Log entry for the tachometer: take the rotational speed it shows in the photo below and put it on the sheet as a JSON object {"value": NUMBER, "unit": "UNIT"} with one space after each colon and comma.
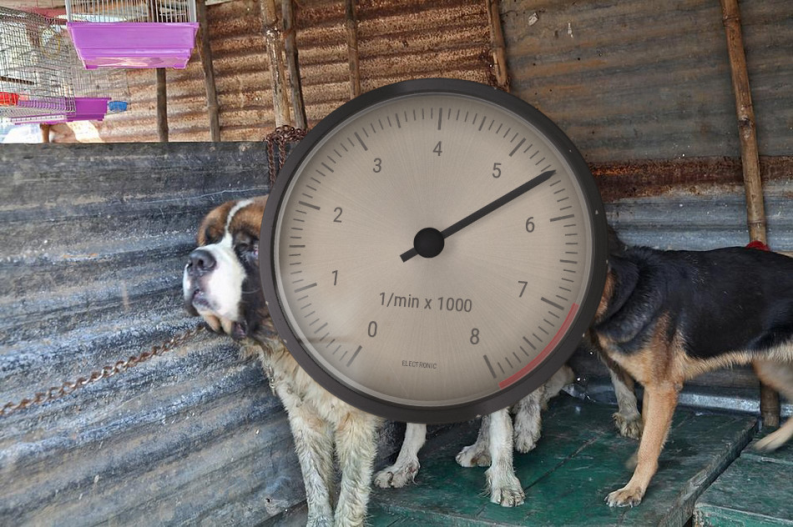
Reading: {"value": 5500, "unit": "rpm"}
